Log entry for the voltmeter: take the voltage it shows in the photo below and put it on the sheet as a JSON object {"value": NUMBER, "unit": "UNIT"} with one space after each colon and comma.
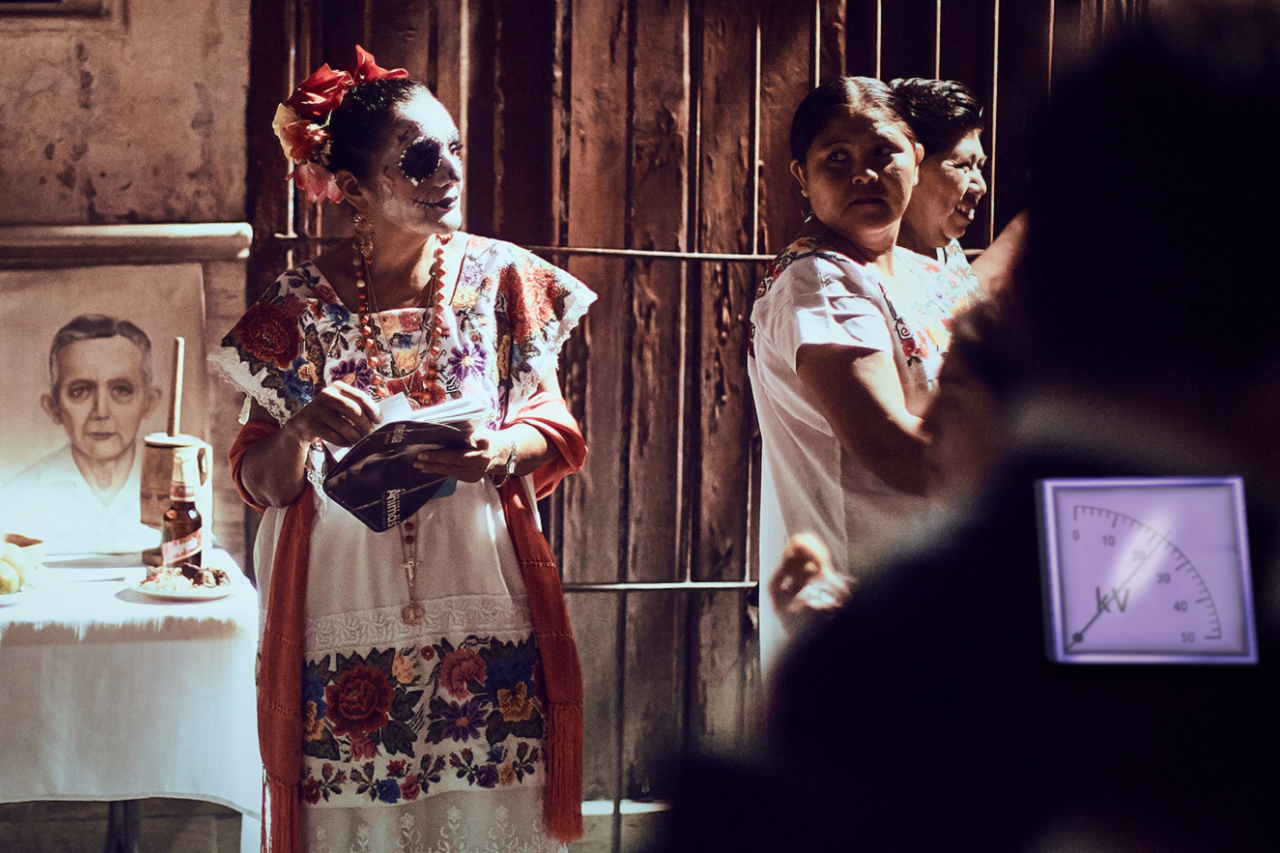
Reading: {"value": 22, "unit": "kV"}
